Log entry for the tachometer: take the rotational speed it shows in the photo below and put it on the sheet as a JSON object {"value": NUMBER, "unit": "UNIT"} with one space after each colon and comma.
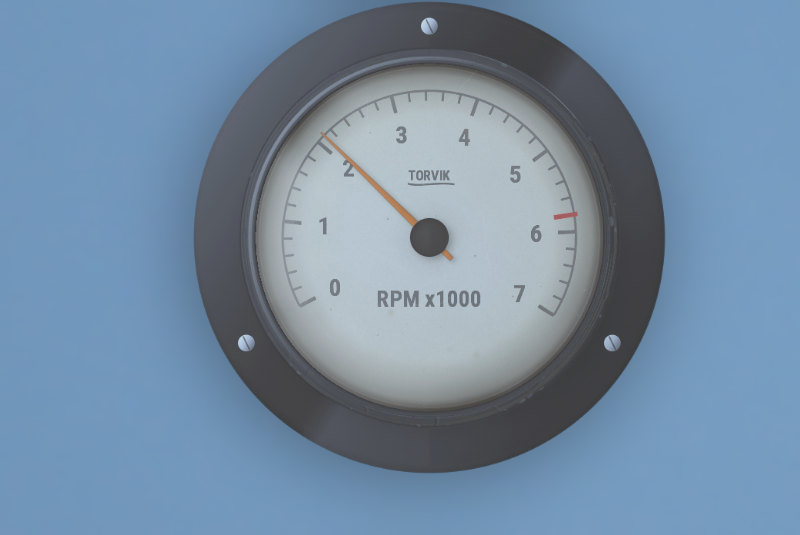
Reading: {"value": 2100, "unit": "rpm"}
